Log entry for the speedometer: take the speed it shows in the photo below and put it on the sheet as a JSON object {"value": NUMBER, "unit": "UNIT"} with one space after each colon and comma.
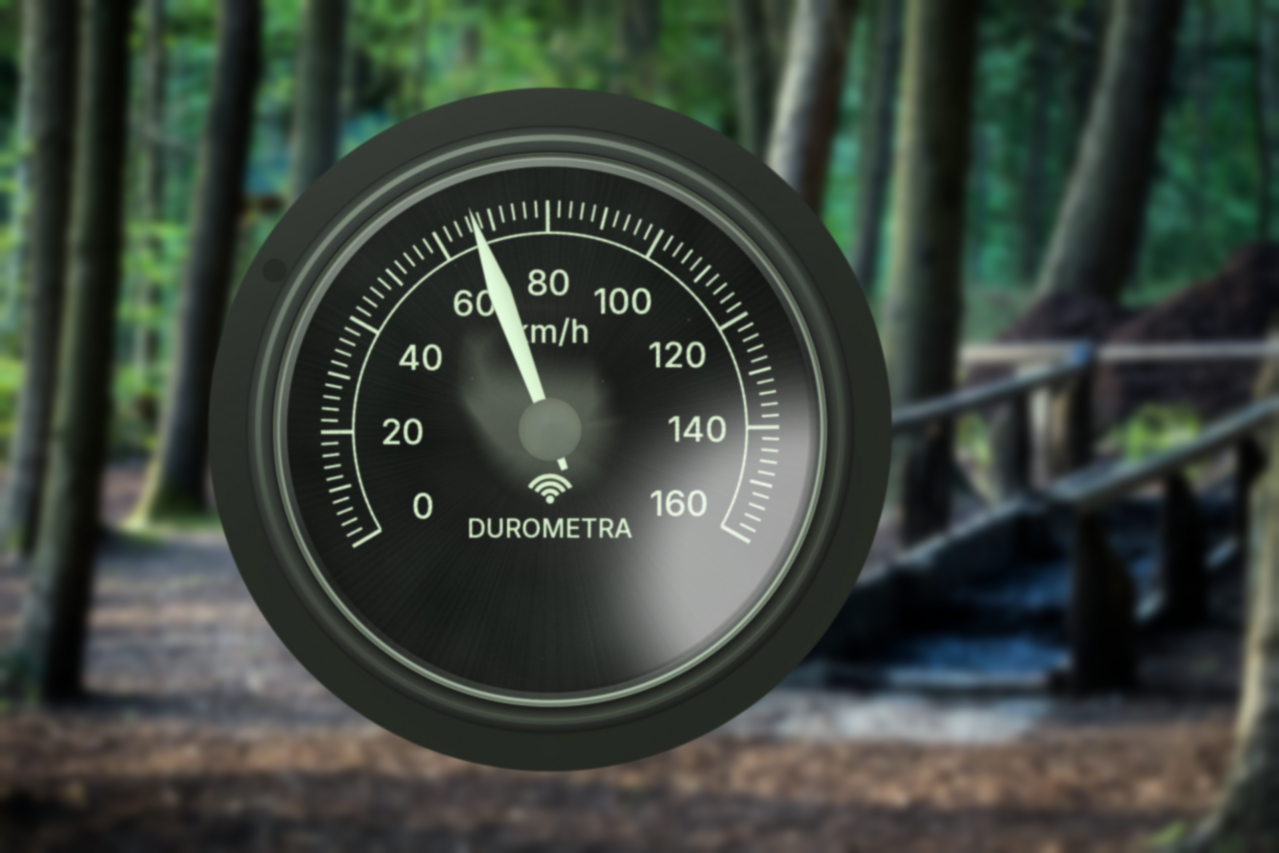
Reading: {"value": 67, "unit": "km/h"}
